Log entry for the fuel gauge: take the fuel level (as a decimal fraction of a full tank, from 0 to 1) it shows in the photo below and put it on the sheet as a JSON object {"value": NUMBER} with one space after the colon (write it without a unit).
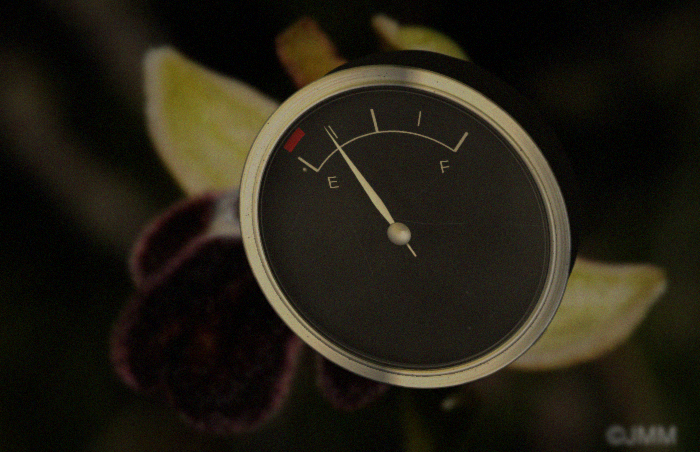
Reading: {"value": 0.25}
